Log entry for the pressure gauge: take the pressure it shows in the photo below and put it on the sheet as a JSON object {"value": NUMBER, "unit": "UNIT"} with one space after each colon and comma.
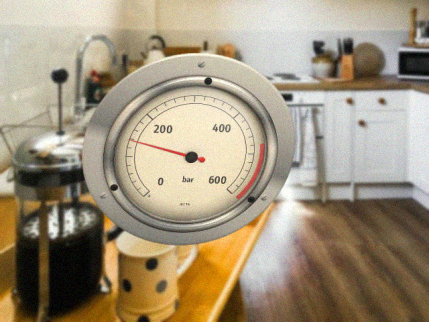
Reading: {"value": 140, "unit": "bar"}
